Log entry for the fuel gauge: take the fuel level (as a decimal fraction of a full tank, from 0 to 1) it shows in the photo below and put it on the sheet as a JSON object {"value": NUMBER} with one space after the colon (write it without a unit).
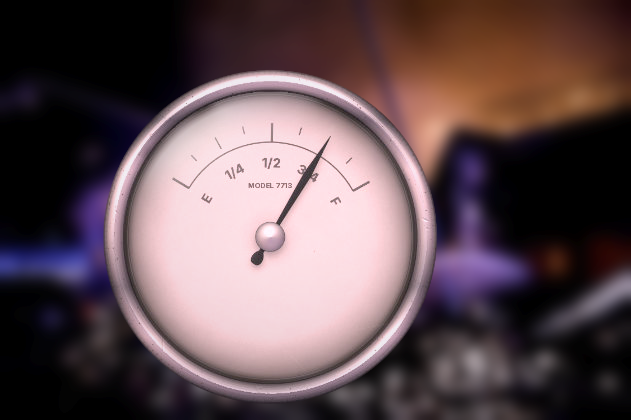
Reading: {"value": 0.75}
